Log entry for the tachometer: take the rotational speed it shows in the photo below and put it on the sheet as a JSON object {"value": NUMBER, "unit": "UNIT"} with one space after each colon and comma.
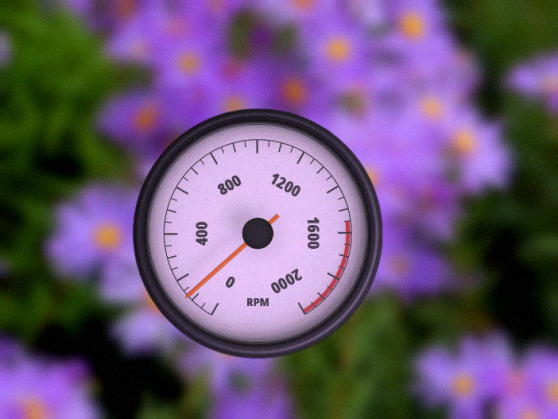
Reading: {"value": 125, "unit": "rpm"}
